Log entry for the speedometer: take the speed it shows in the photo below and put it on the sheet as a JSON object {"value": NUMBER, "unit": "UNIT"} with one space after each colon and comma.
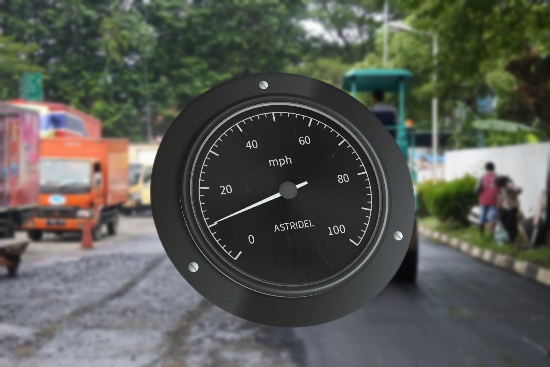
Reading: {"value": 10, "unit": "mph"}
